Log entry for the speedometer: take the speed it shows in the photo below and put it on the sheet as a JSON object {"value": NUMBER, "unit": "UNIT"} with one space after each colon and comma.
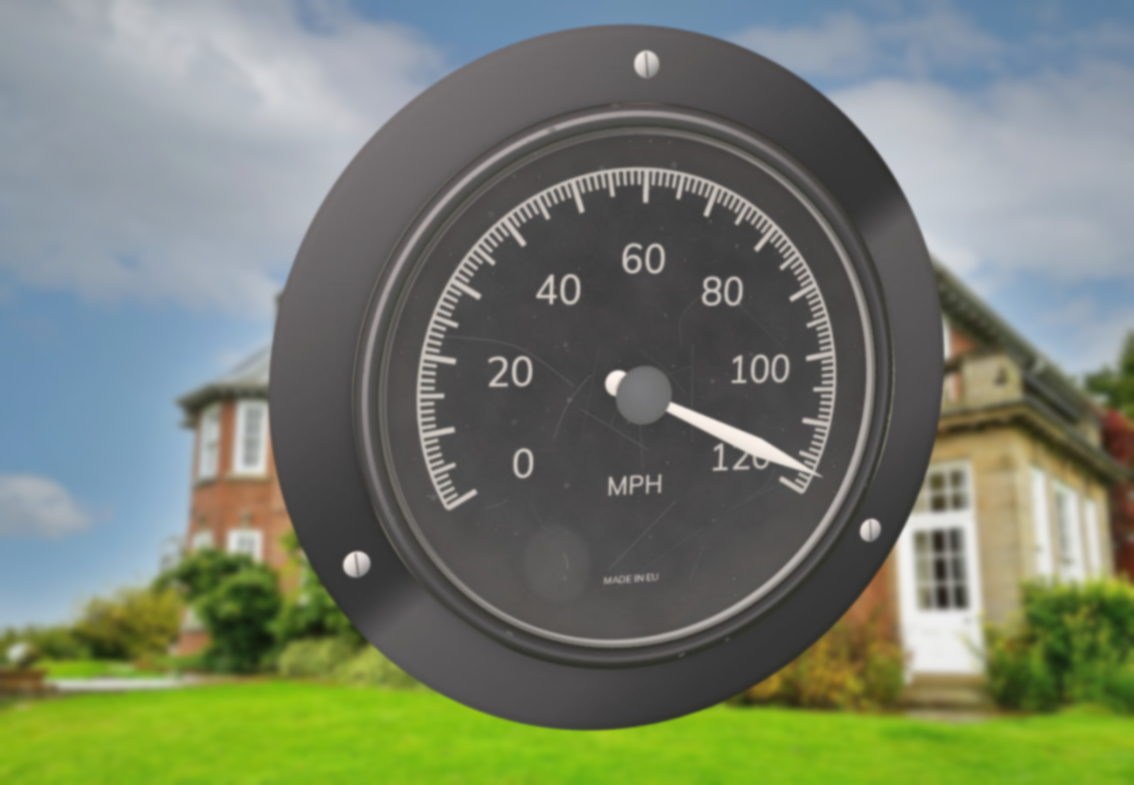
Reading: {"value": 117, "unit": "mph"}
